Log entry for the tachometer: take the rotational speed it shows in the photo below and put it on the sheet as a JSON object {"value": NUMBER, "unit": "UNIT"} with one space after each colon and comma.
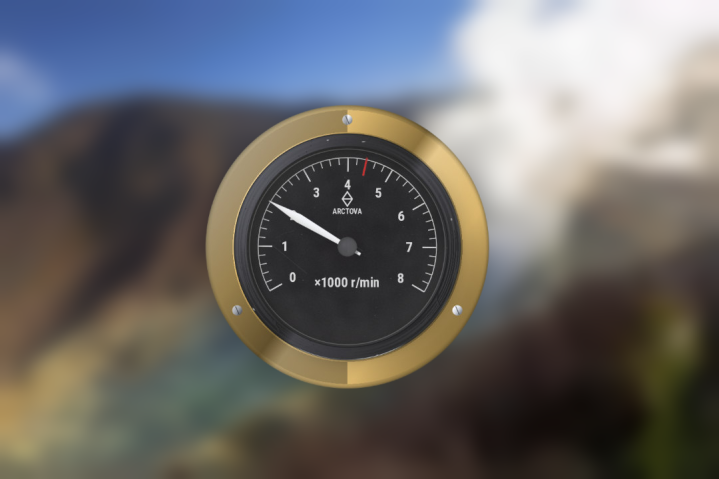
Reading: {"value": 2000, "unit": "rpm"}
